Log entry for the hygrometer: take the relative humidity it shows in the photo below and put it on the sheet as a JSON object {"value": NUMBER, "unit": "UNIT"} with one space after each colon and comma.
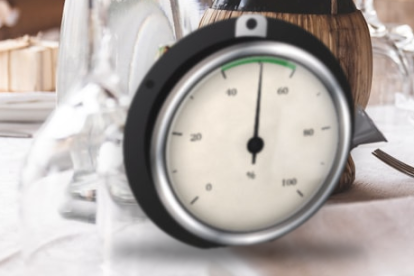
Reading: {"value": 50, "unit": "%"}
